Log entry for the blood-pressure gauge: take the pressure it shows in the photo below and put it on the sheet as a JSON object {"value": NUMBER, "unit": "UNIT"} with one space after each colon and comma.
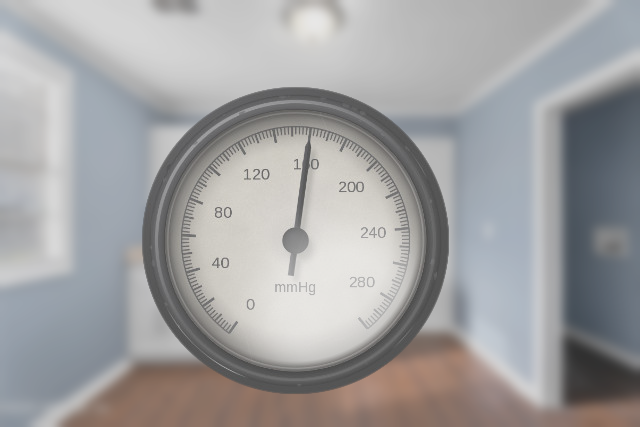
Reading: {"value": 160, "unit": "mmHg"}
